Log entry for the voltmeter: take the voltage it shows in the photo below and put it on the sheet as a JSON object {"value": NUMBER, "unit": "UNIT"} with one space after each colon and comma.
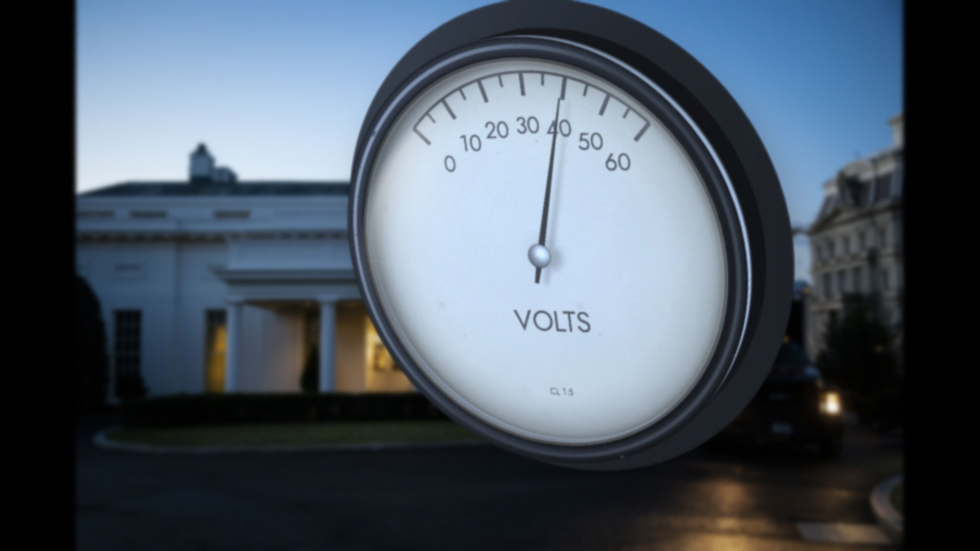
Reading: {"value": 40, "unit": "V"}
